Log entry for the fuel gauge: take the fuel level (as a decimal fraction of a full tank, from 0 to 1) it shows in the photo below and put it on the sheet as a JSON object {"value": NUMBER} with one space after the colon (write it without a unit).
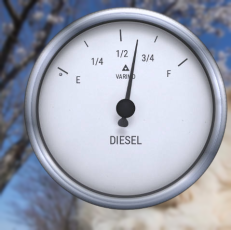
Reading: {"value": 0.625}
